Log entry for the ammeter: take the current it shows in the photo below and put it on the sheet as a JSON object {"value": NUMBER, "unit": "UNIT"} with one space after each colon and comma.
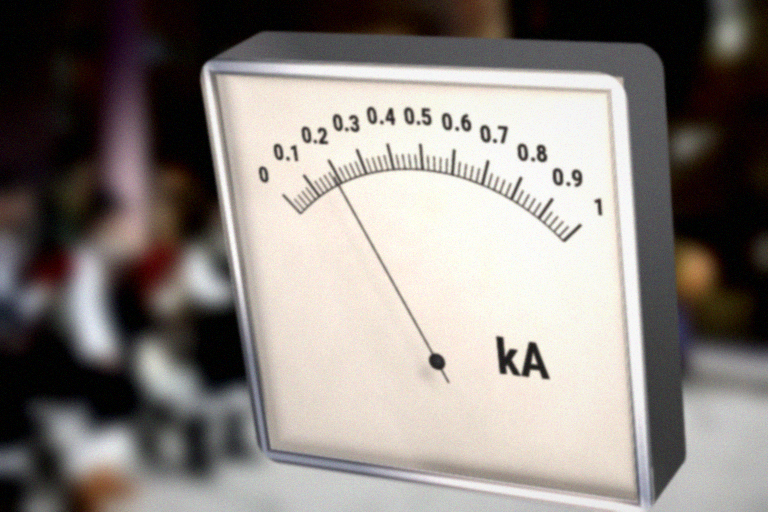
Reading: {"value": 0.2, "unit": "kA"}
